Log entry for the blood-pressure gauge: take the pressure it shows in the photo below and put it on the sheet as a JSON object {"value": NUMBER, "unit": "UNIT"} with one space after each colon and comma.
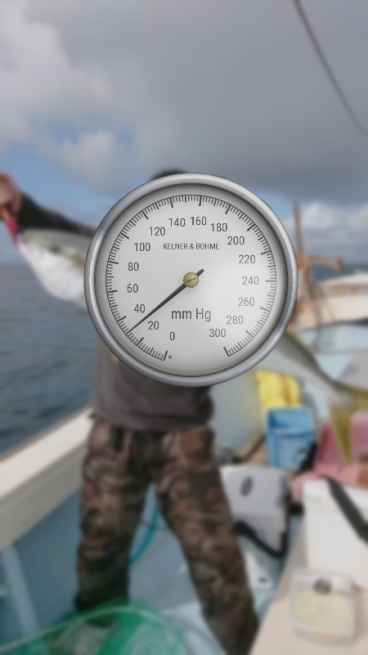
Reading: {"value": 30, "unit": "mmHg"}
